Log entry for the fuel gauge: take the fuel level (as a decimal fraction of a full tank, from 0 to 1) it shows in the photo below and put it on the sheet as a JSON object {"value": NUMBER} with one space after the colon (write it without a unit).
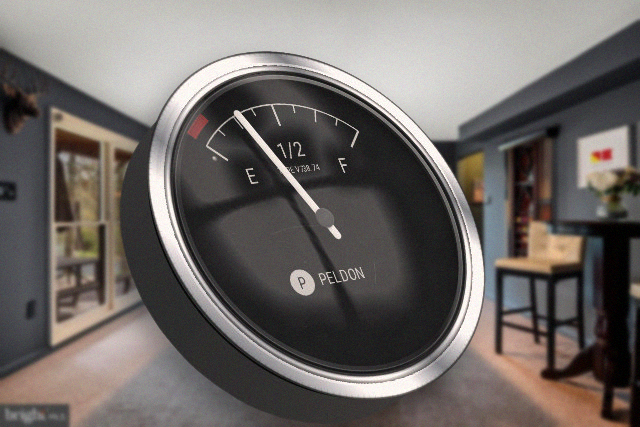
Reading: {"value": 0.25}
